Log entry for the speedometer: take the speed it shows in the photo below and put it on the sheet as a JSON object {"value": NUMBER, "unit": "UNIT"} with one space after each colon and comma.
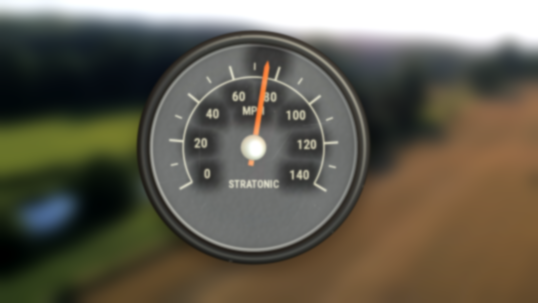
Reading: {"value": 75, "unit": "mph"}
